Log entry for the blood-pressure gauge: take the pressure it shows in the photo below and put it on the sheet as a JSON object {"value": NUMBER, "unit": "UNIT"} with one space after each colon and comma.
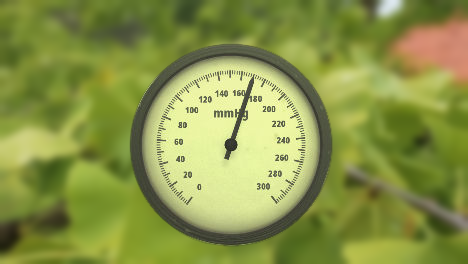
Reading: {"value": 170, "unit": "mmHg"}
